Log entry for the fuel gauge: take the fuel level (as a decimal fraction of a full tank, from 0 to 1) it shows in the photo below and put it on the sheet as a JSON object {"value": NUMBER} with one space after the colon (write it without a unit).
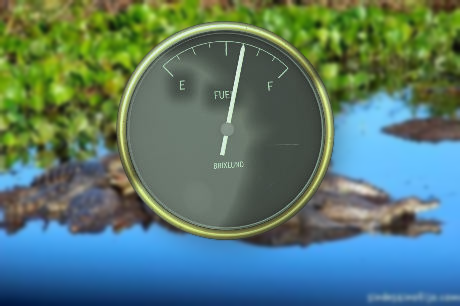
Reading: {"value": 0.625}
